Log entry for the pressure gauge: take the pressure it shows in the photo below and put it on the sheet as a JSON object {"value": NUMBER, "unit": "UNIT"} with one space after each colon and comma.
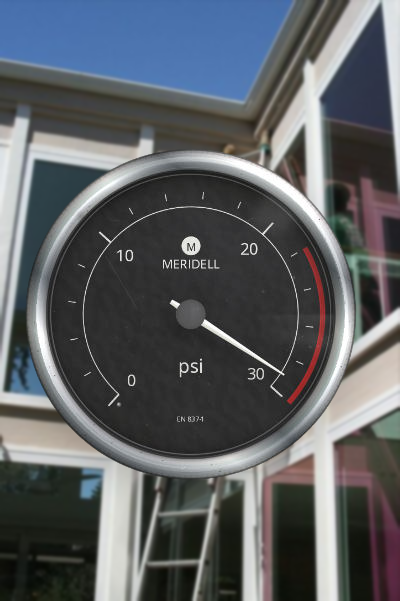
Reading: {"value": 29, "unit": "psi"}
